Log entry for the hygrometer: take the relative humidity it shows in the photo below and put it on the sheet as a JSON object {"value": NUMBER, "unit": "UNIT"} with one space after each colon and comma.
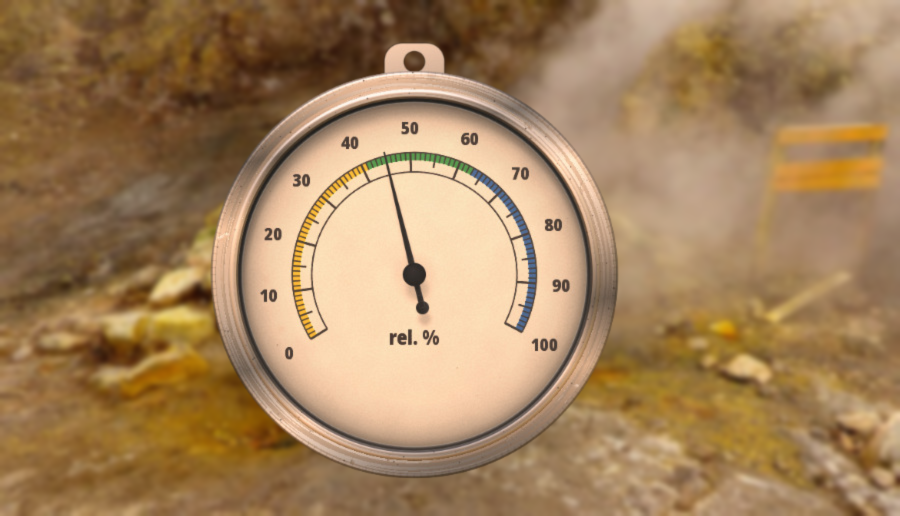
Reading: {"value": 45, "unit": "%"}
